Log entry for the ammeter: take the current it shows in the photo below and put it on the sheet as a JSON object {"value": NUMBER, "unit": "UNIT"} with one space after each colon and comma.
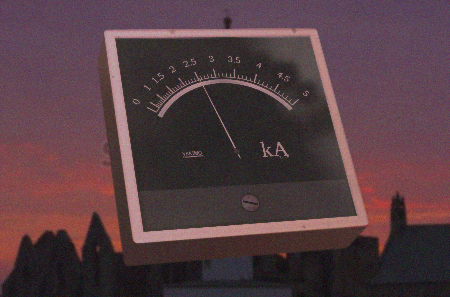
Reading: {"value": 2.5, "unit": "kA"}
